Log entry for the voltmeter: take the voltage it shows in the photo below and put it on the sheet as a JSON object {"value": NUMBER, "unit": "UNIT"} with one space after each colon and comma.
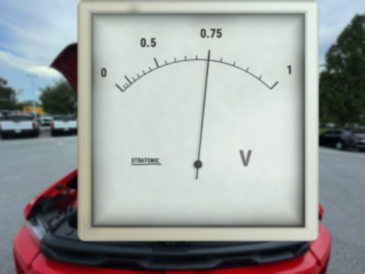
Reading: {"value": 0.75, "unit": "V"}
